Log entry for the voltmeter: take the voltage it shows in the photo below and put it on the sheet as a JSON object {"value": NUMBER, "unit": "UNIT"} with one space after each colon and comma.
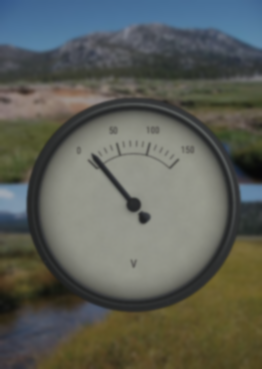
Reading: {"value": 10, "unit": "V"}
